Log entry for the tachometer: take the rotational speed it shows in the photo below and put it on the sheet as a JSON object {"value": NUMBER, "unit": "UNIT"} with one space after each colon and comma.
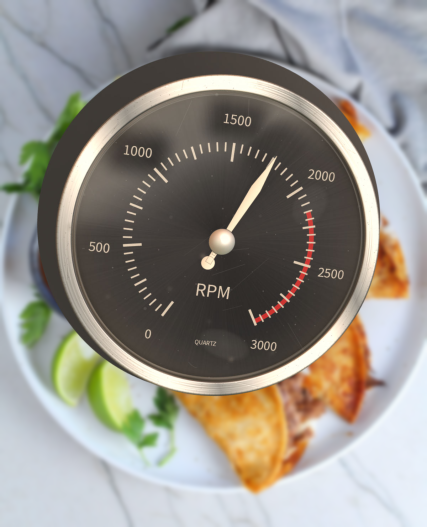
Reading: {"value": 1750, "unit": "rpm"}
